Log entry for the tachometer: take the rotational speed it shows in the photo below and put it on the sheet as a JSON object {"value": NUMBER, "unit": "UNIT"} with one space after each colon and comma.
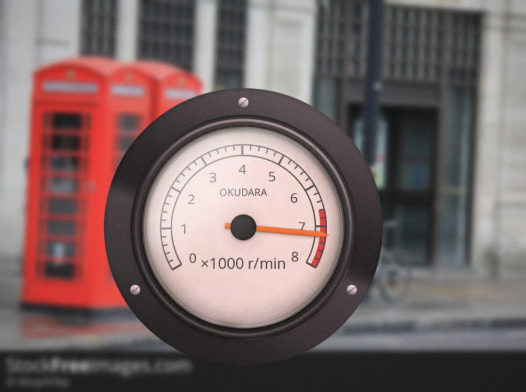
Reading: {"value": 7200, "unit": "rpm"}
